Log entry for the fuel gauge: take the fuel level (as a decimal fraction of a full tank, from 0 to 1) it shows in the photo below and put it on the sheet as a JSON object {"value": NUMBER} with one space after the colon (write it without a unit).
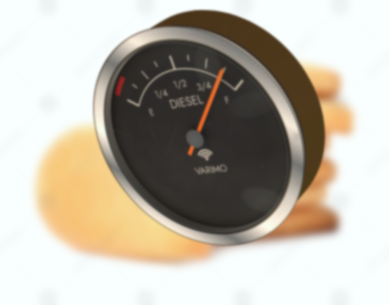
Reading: {"value": 0.875}
